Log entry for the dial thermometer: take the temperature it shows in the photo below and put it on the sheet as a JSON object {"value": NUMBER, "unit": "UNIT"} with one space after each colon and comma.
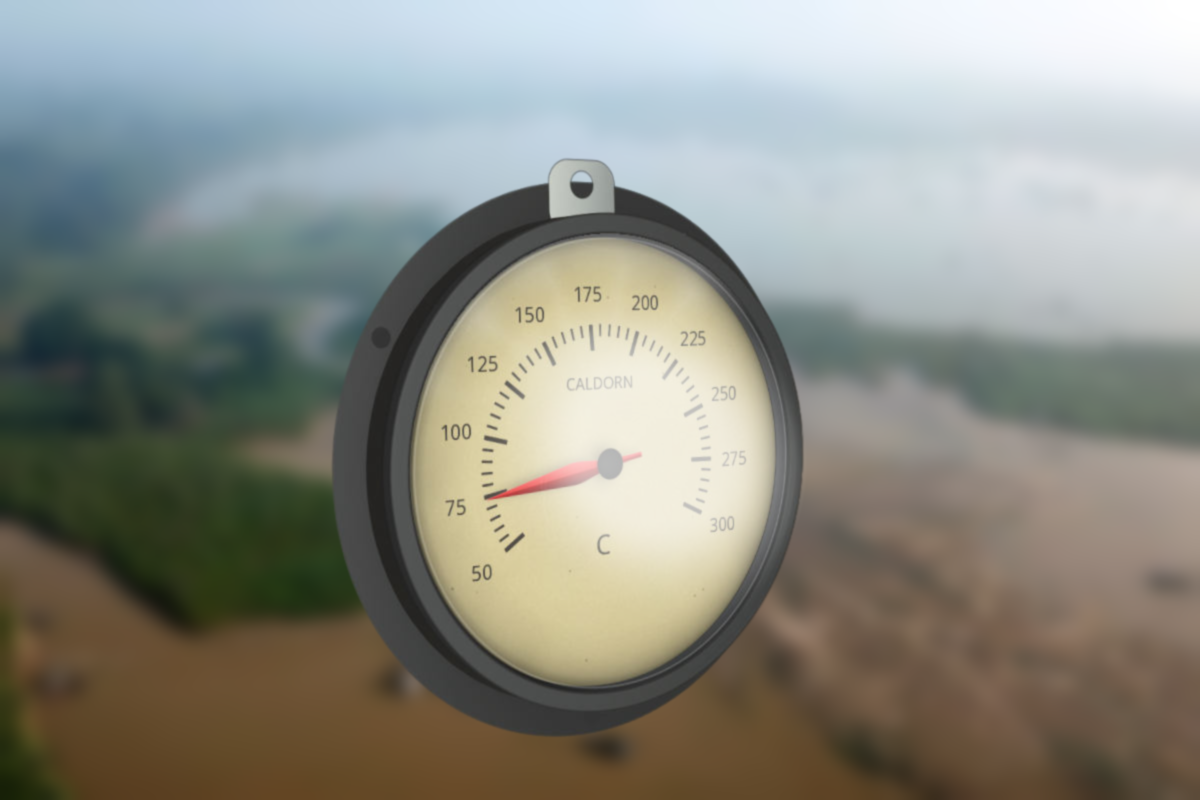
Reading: {"value": 75, "unit": "°C"}
